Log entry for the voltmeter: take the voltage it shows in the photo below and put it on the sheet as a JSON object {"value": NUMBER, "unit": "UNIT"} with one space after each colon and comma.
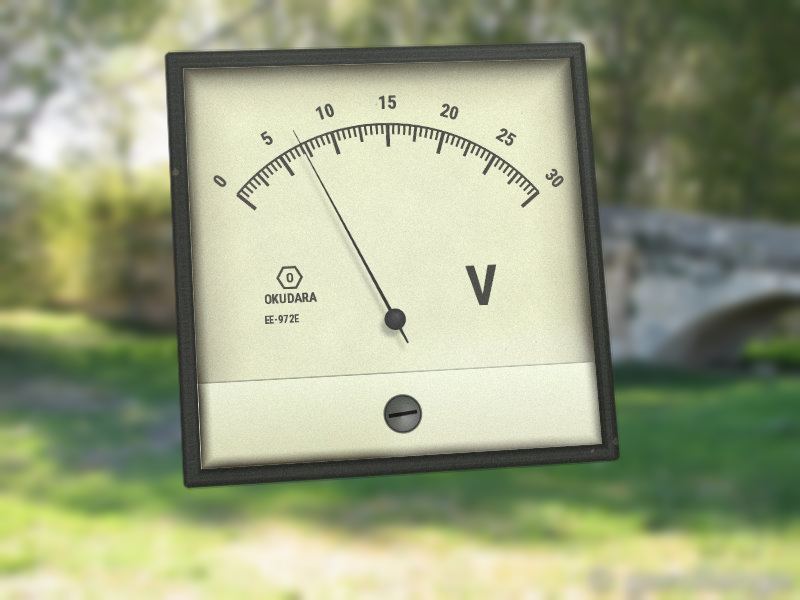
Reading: {"value": 7, "unit": "V"}
